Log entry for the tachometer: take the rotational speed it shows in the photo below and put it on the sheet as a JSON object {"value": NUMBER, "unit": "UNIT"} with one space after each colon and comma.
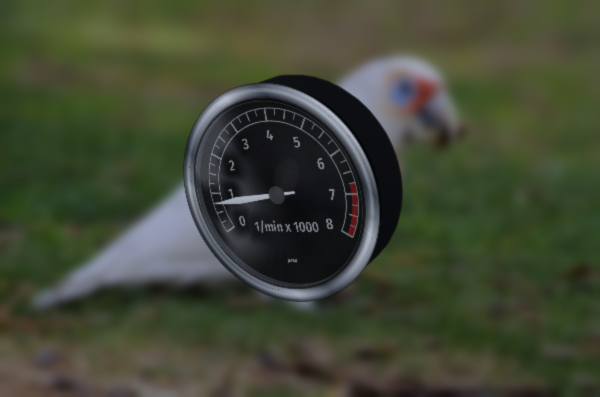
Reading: {"value": 750, "unit": "rpm"}
